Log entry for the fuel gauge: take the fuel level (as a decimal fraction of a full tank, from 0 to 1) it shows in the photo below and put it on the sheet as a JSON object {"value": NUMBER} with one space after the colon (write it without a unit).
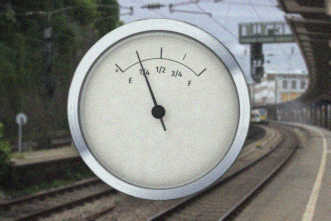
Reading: {"value": 0.25}
